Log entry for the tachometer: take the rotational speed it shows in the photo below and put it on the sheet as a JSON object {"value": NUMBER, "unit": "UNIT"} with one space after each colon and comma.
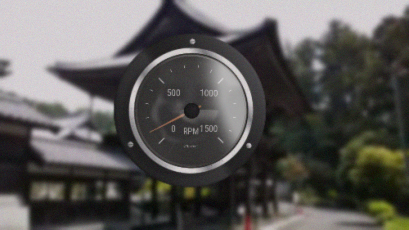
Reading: {"value": 100, "unit": "rpm"}
